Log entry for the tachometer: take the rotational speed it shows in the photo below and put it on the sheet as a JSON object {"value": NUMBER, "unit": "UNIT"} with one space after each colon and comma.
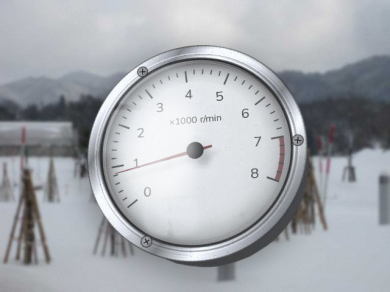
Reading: {"value": 800, "unit": "rpm"}
